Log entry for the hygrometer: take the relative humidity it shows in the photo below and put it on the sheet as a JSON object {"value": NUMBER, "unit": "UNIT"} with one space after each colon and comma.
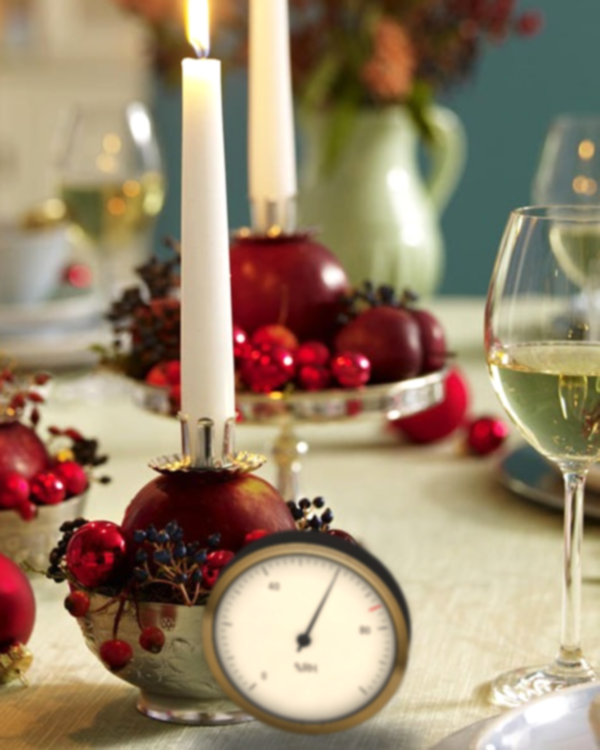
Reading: {"value": 60, "unit": "%"}
